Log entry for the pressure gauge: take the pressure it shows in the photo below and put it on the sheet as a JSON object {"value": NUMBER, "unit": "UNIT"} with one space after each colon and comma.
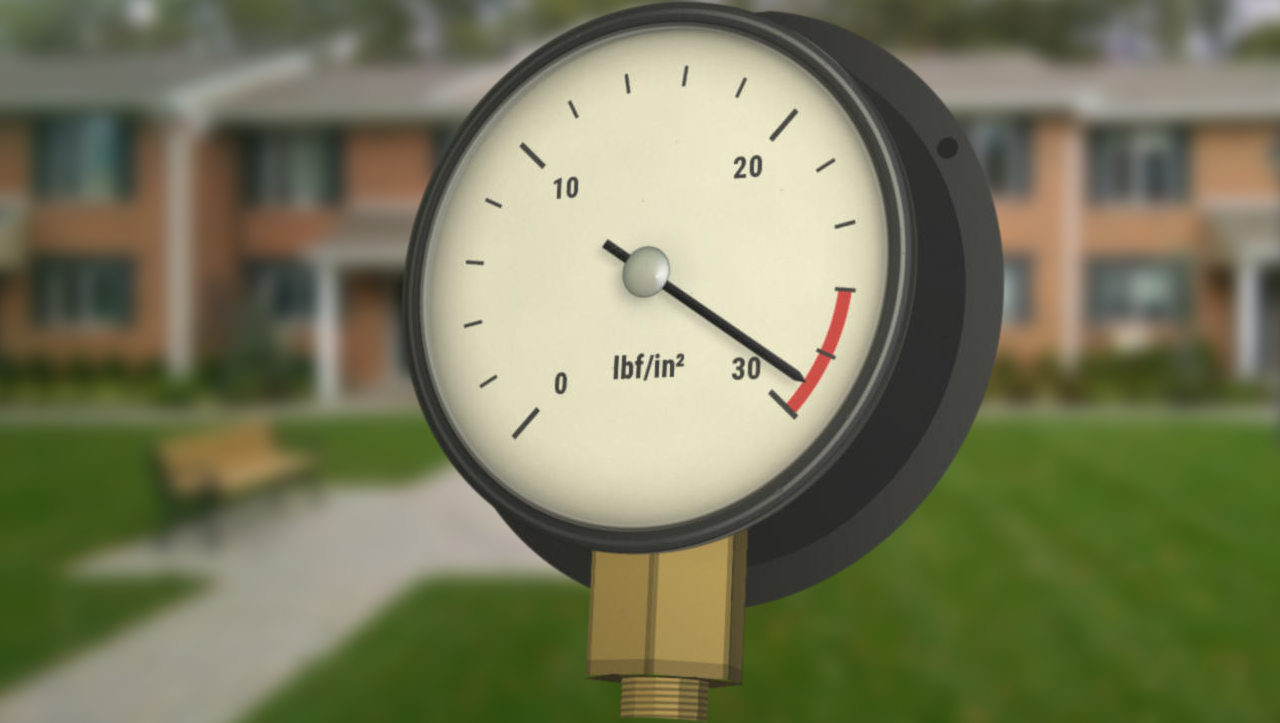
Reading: {"value": 29, "unit": "psi"}
